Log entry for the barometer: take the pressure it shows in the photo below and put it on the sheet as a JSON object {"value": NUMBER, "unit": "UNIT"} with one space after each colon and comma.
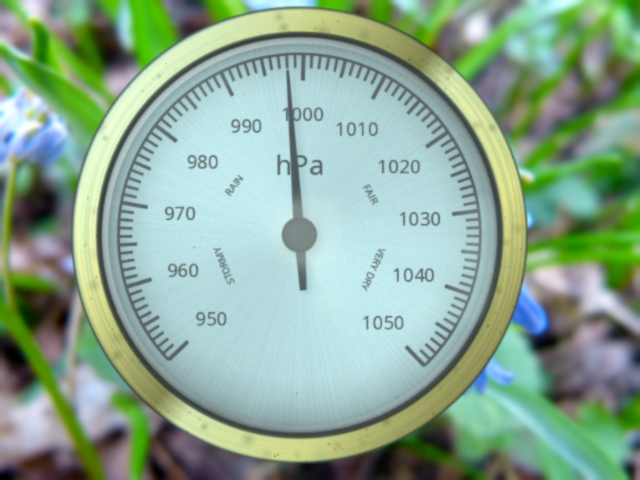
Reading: {"value": 998, "unit": "hPa"}
